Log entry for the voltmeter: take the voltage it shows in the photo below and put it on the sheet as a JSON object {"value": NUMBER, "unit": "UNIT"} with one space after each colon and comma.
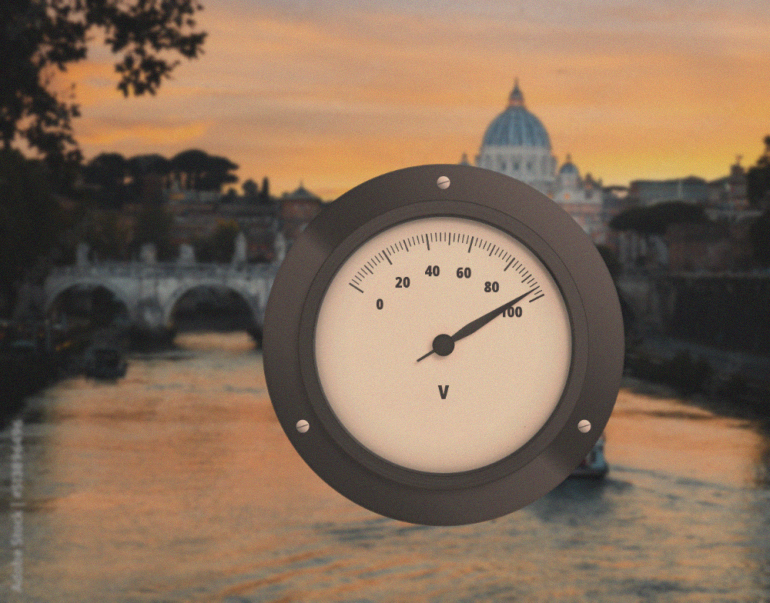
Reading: {"value": 96, "unit": "V"}
